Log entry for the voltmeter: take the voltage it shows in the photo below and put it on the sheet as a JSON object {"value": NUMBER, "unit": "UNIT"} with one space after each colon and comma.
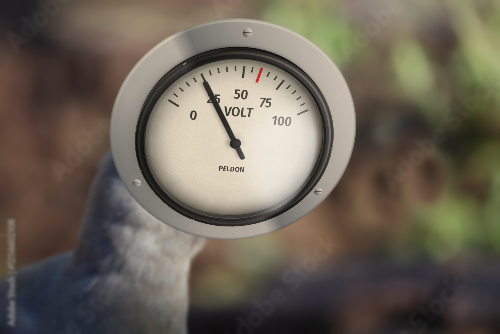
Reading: {"value": 25, "unit": "V"}
